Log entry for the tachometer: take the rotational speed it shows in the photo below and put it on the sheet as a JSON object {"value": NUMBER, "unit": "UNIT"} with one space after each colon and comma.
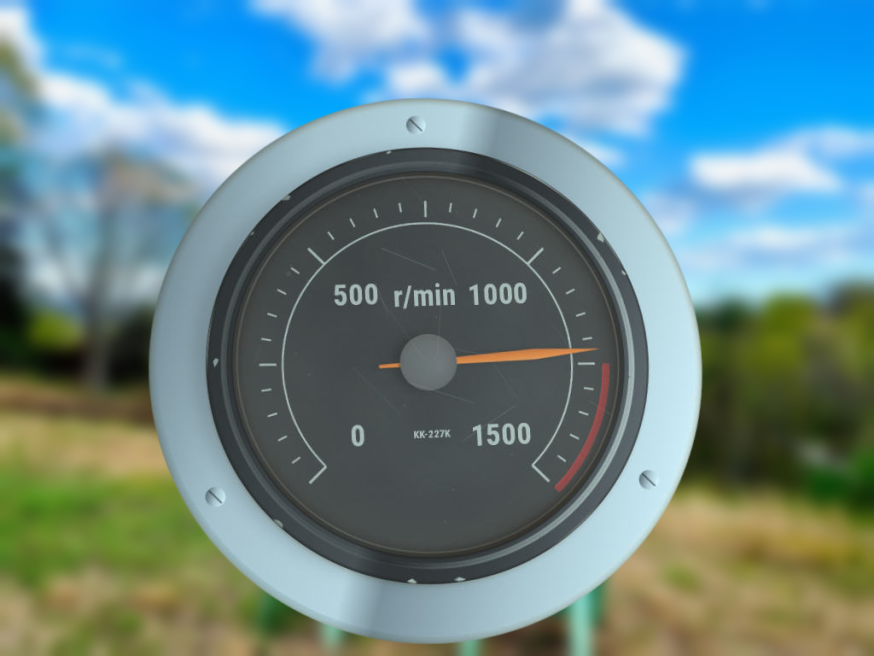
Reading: {"value": 1225, "unit": "rpm"}
